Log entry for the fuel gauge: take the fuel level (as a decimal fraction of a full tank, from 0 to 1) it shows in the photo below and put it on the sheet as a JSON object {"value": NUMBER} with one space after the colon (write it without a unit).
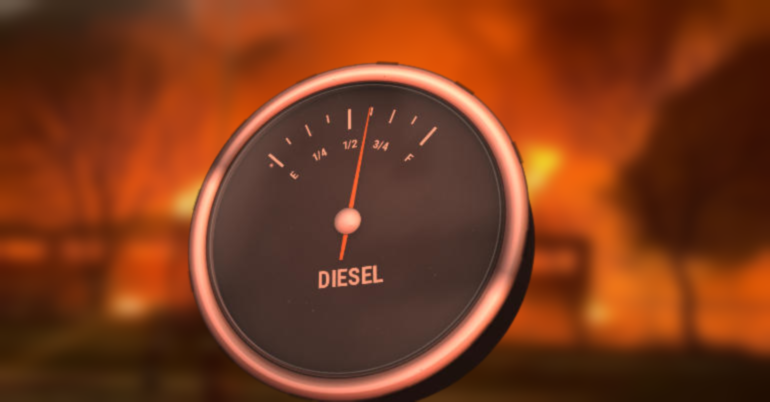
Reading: {"value": 0.625}
